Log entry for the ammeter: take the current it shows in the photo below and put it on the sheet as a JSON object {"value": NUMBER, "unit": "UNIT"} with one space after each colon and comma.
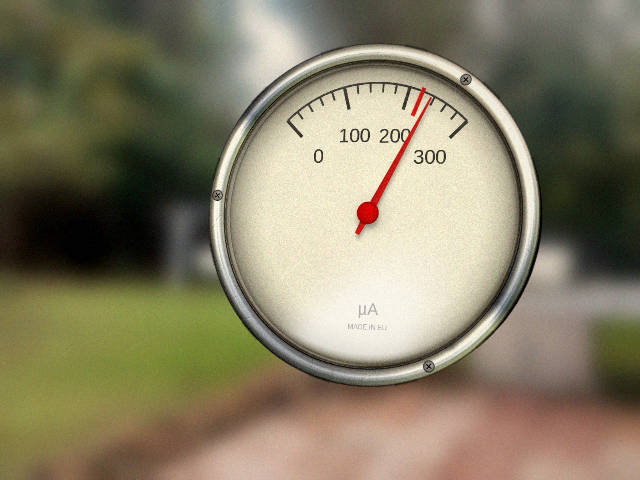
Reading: {"value": 240, "unit": "µA"}
